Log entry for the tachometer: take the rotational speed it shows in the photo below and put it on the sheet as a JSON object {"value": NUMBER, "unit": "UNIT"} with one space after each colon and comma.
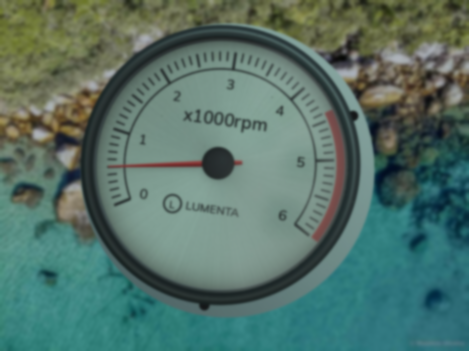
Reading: {"value": 500, "unit": "rpm"}
